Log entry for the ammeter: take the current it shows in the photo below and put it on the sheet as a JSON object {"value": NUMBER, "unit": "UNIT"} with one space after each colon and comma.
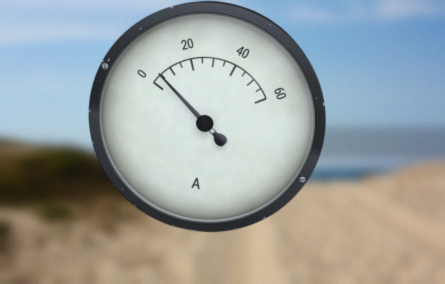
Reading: {"value": 5, "unit": "A"}
